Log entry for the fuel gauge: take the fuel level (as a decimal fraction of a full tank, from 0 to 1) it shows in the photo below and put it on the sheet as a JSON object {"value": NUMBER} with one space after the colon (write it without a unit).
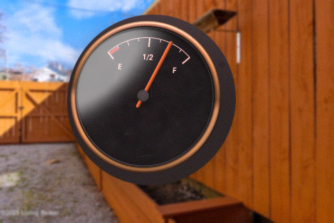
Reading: {"value": 0.75}
